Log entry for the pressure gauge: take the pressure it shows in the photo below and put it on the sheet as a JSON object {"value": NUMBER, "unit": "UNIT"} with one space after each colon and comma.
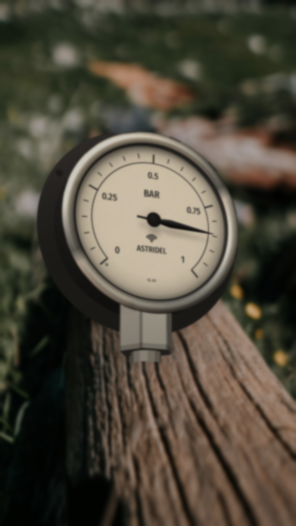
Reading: {"value": 0.85, "unit": "bar"}
